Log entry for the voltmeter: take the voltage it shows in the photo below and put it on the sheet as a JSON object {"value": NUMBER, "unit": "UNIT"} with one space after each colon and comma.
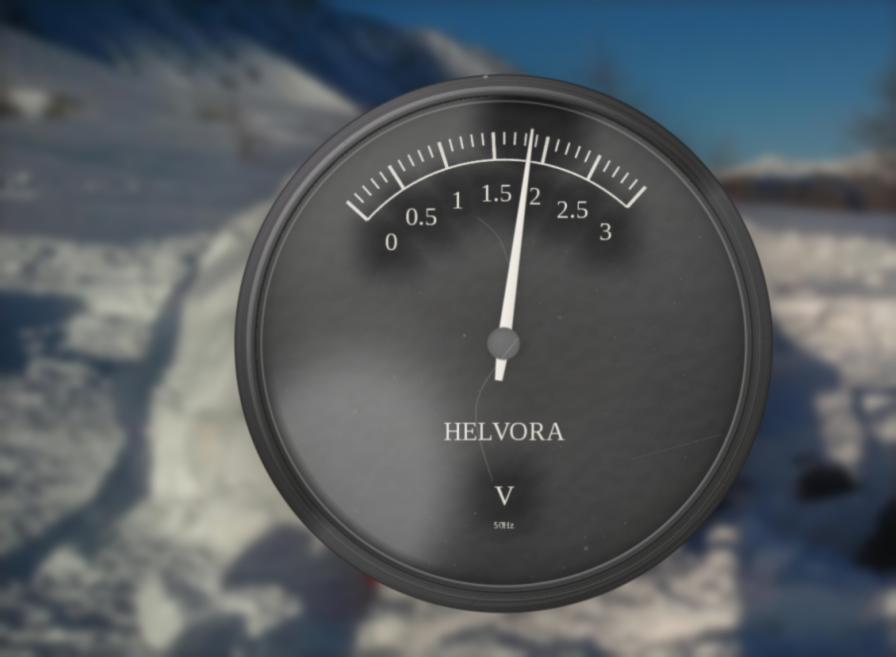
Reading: {"value": 1.85, "unit": "V"}
